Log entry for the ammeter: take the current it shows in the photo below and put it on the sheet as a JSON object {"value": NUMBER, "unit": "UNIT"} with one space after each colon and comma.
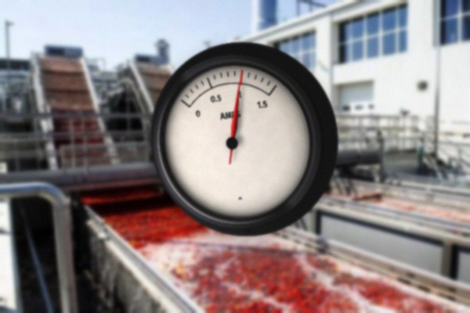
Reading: {"value": 1, "unit": "A"}
